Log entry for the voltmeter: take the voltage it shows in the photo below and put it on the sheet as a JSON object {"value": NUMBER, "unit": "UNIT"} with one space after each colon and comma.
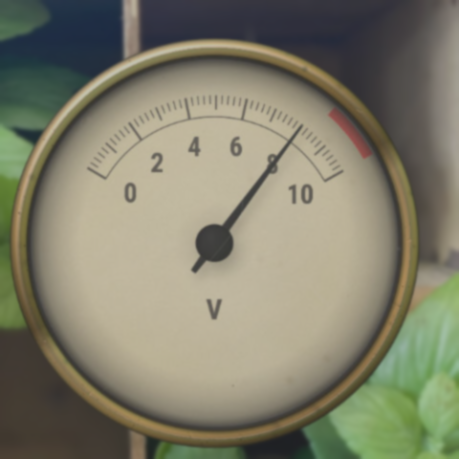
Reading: {"value": 8, "unit": "V"}
